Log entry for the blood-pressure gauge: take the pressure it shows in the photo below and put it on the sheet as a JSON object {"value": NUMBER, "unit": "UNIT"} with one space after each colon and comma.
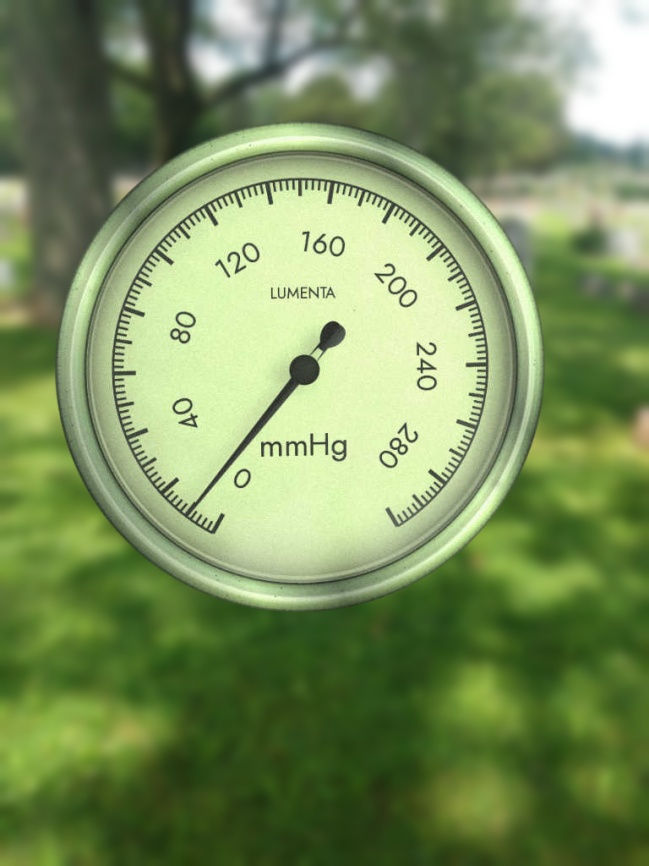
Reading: {"value": 10, "unit": "mmHg"}
